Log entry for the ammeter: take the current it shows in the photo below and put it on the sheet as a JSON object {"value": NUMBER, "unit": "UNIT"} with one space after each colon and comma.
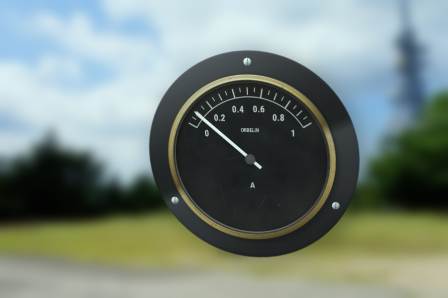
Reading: {"value": 0.1, "unit": "A"}
